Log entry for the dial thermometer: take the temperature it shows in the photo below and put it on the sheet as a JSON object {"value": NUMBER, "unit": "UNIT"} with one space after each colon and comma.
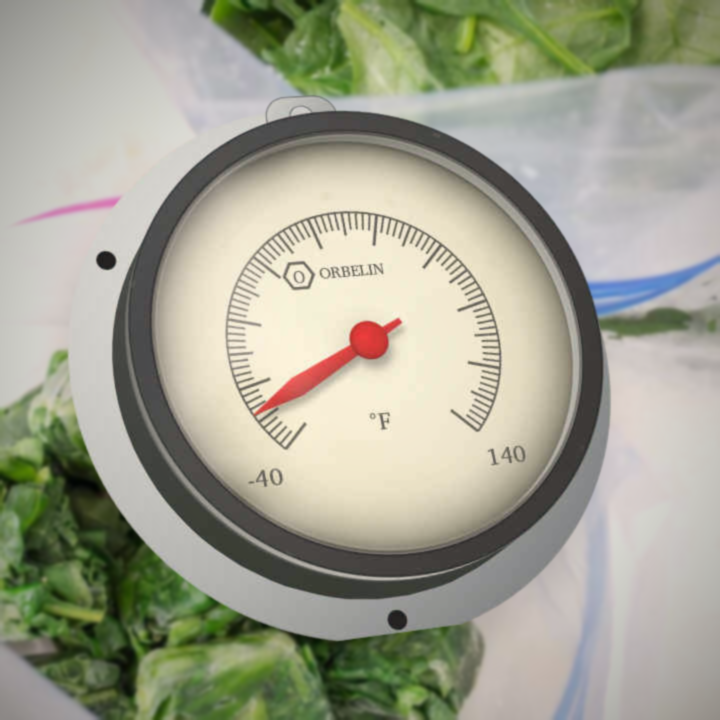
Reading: {"value": -28, "unit": "°F"}
